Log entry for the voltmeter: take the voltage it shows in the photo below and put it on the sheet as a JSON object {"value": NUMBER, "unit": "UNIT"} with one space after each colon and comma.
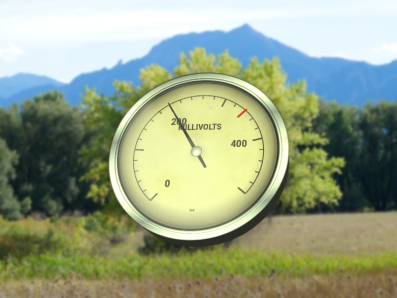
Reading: {"value": 200, "unit": "mV"}
